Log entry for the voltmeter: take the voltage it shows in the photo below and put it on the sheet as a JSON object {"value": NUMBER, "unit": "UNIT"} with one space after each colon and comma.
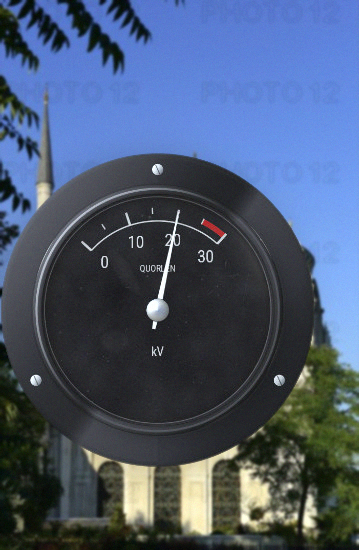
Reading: {"value": 20, "unit": "kV"}
